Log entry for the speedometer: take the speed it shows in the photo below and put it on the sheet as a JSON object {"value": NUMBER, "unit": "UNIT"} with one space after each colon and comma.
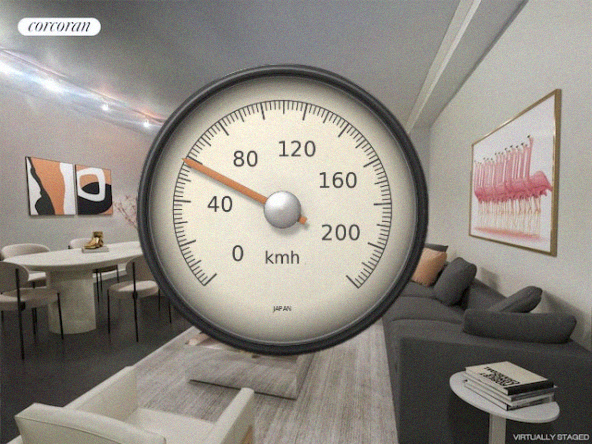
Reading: {"value": 58, "unit": "km/h"}
